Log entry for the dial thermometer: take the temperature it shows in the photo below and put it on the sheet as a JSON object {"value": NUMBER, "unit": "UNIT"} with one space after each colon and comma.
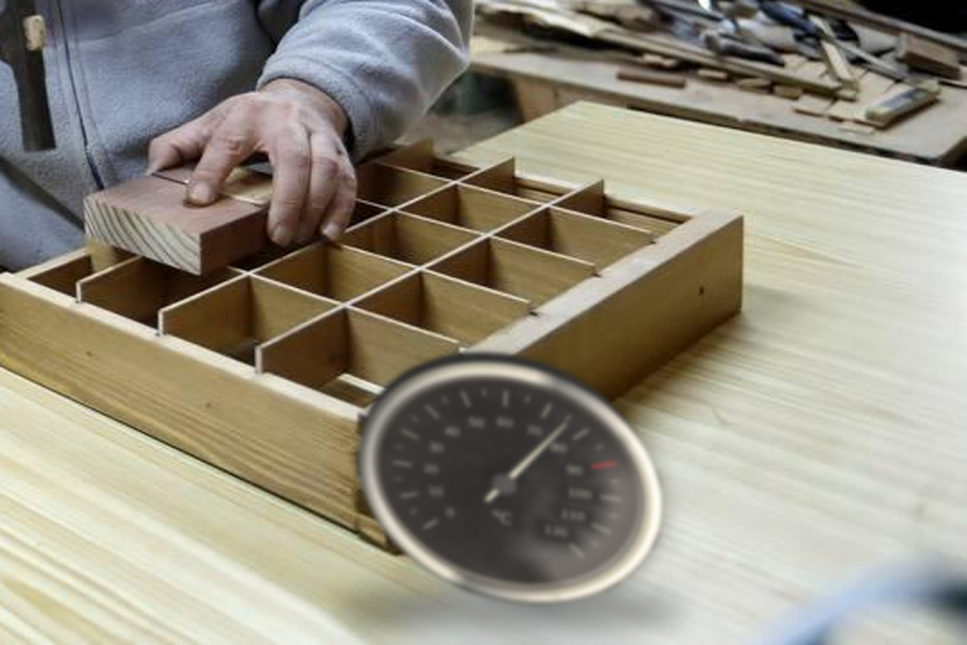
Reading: {"value": 75, "unit": "°C"}
